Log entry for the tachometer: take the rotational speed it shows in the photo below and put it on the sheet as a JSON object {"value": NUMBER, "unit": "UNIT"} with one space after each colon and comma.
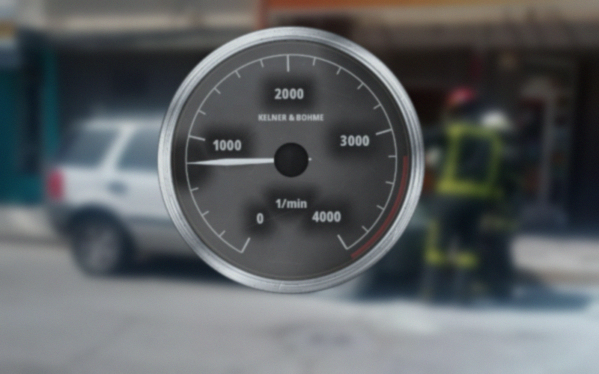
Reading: {"value": 800, "unit": "rpm"}
